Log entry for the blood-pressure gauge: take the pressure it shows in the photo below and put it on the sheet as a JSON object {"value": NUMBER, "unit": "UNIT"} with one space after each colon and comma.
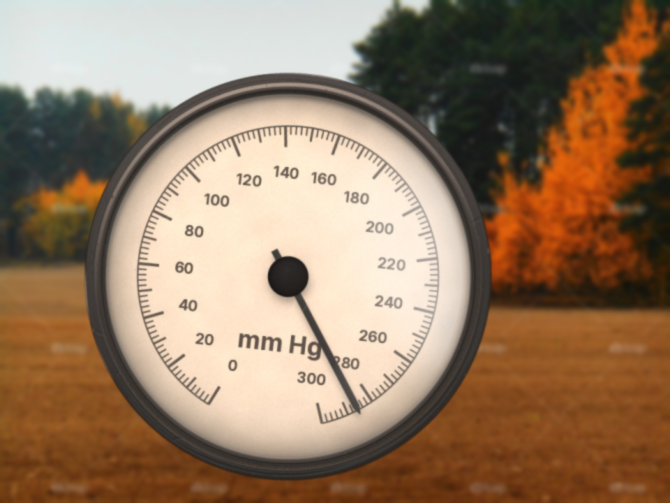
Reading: {"value": 286, "unit": "mmHg"}
